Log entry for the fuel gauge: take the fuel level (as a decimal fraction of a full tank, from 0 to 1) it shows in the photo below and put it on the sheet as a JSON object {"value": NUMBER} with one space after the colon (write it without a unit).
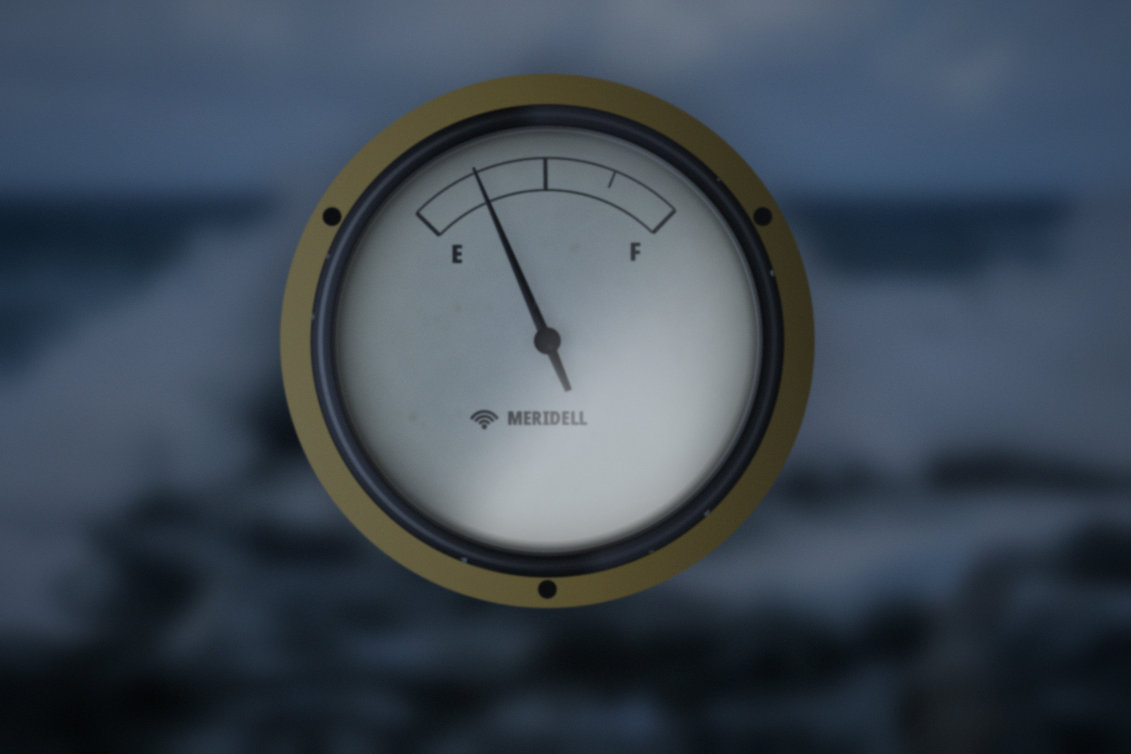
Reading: {"value": 0.25}
